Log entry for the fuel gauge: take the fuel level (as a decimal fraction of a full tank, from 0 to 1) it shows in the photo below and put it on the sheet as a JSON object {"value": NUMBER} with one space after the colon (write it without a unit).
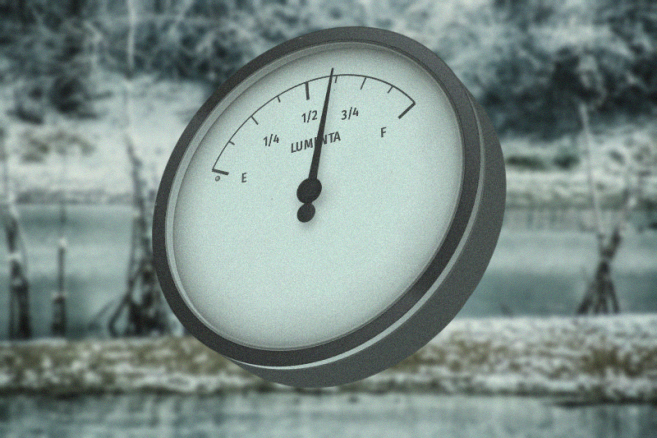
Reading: {"value": 0.625}
